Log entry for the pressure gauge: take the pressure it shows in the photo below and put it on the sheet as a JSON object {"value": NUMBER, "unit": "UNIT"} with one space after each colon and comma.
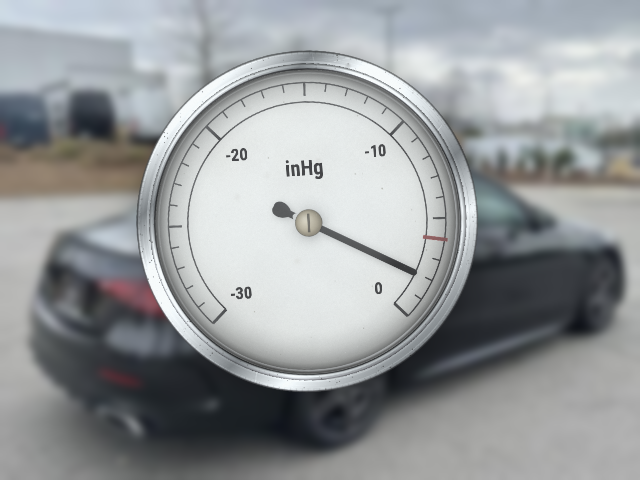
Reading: {"value": -2, "unit": "inHg"}
